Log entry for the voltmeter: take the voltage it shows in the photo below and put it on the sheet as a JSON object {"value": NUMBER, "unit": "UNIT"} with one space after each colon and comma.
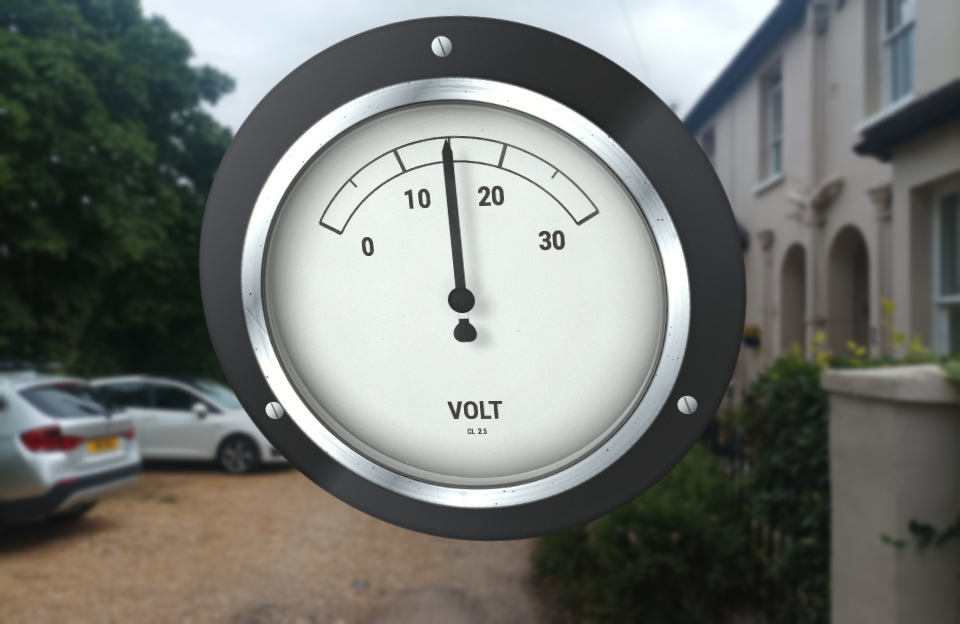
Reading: {"value": 15, "unit": "V"}
